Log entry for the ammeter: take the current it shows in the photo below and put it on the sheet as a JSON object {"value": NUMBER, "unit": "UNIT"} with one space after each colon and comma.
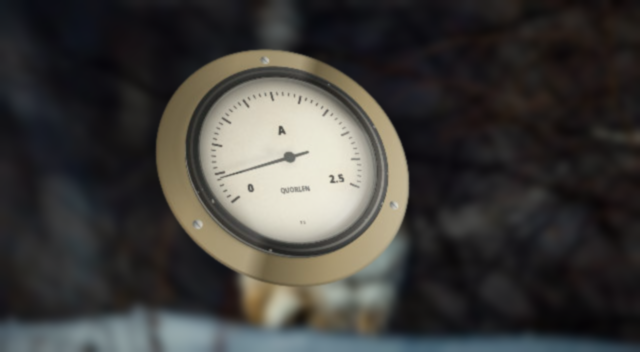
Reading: {"value": 0.2, "unit": "A"}
